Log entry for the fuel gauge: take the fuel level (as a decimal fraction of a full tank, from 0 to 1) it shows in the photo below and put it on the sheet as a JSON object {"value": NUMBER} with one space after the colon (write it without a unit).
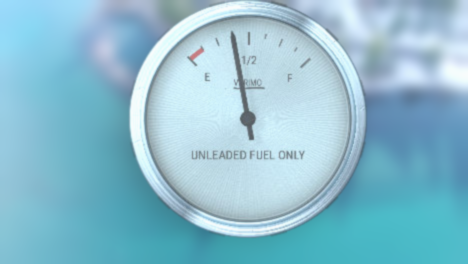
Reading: {"value": 0.375}
